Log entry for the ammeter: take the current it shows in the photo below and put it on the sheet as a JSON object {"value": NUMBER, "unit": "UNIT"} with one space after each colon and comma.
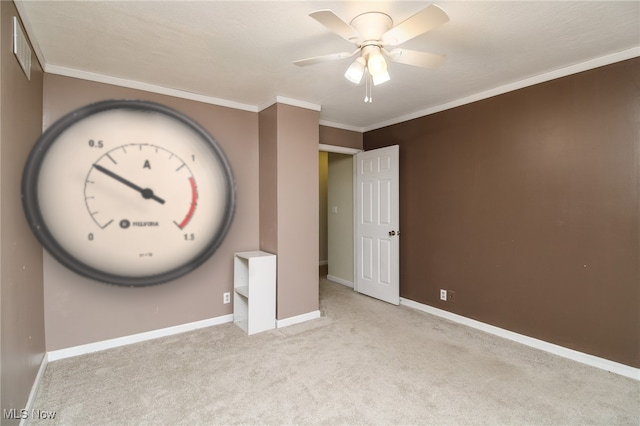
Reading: {"value": 0.4, "unit": "A"}
